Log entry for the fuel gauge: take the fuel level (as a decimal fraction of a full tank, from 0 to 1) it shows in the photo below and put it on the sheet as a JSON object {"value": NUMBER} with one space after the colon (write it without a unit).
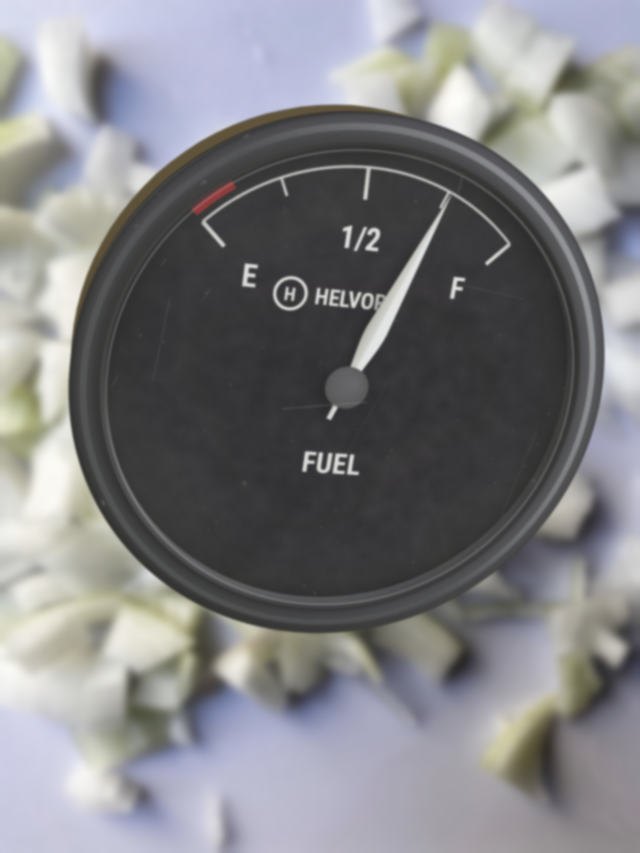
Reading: {"value": 0.75}
